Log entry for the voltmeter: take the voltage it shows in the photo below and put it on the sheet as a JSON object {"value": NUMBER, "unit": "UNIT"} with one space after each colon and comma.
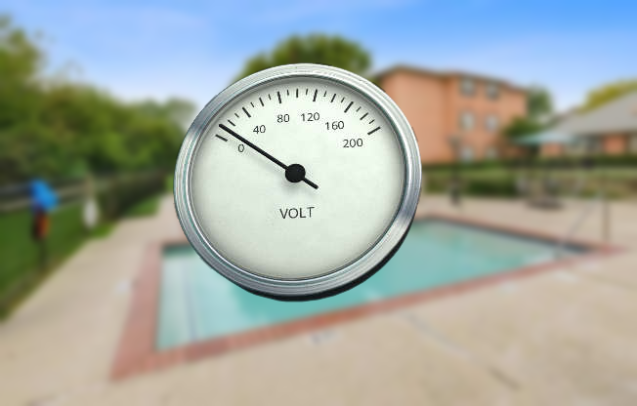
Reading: {"value": 10, "unit": "V"}
